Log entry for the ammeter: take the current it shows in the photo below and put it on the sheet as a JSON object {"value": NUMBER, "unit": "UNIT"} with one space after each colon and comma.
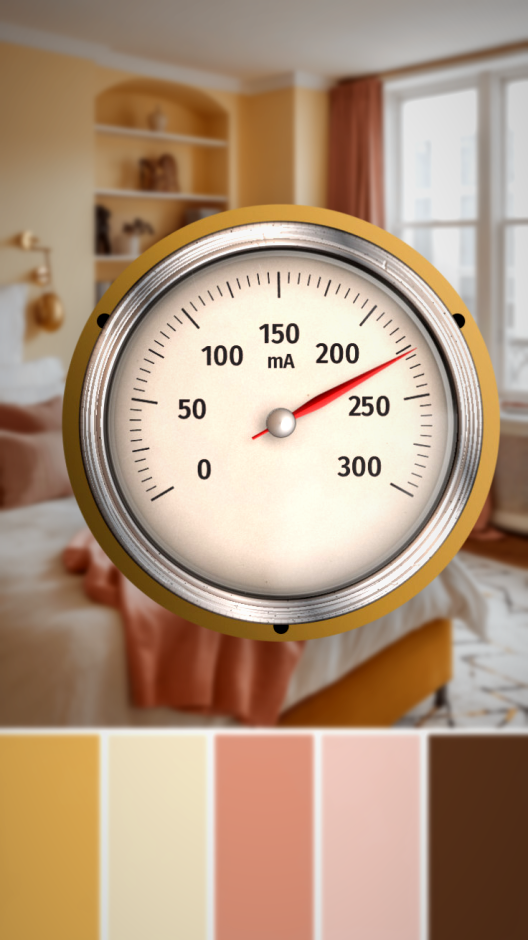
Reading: {"value": 227.5, "unit": "mA"}
